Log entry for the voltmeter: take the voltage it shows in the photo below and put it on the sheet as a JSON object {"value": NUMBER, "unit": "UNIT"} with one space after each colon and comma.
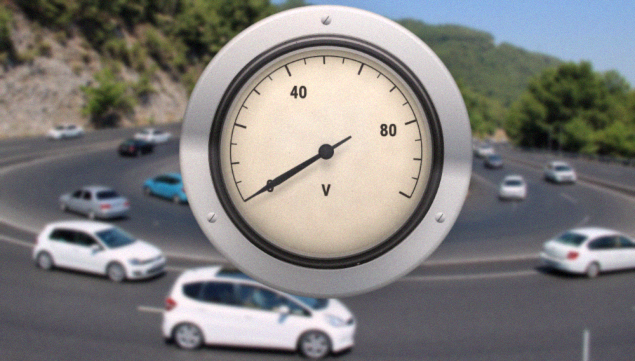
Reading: {"value": 0, "unit": "V"}
